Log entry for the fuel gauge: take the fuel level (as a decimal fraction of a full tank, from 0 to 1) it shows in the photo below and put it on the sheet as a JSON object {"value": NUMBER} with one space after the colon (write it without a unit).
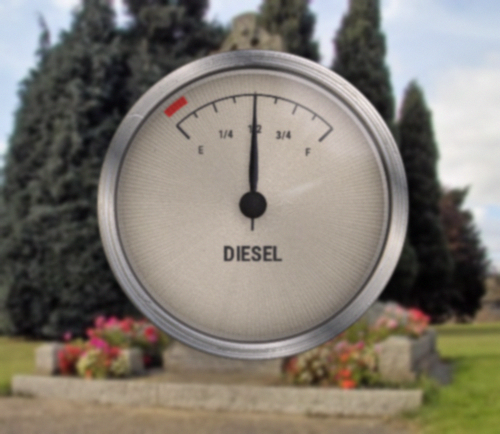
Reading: {"value": 0.5}
